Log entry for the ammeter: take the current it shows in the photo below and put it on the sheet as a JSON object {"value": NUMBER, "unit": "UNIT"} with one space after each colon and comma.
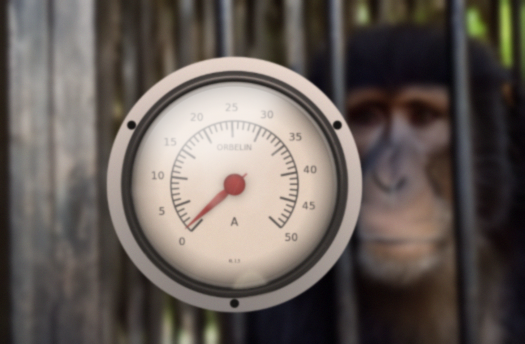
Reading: {"value": 1, "unit": "A"}
